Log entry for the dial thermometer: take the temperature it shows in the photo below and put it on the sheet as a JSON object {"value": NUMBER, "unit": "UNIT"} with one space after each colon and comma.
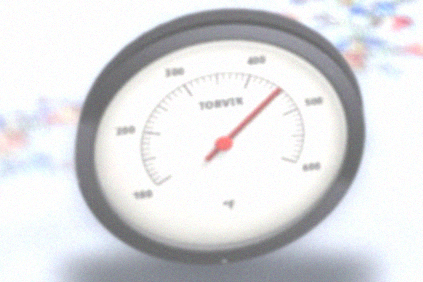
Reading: {"value": 450, "unit": "°F"}
